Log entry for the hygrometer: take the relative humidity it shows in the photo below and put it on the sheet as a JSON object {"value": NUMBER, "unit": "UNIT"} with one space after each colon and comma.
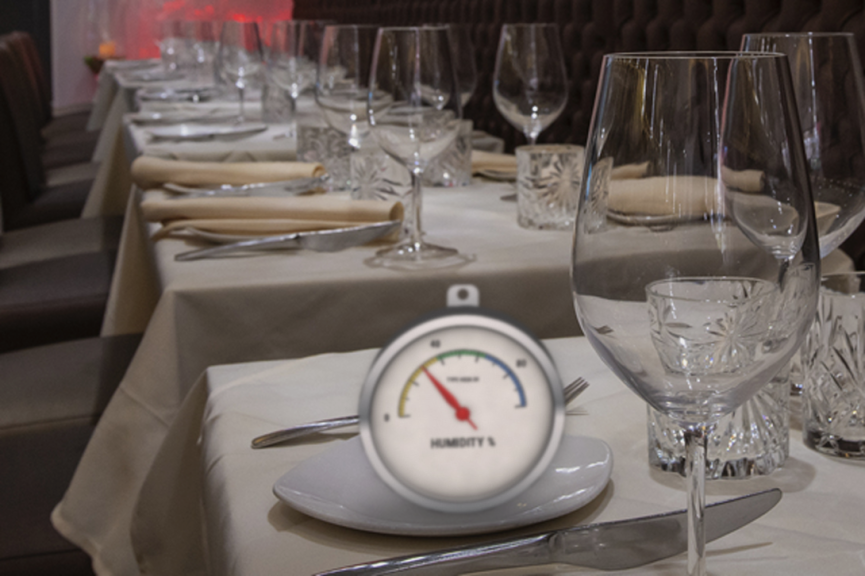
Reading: {"value": 30, "unit": "%"}
